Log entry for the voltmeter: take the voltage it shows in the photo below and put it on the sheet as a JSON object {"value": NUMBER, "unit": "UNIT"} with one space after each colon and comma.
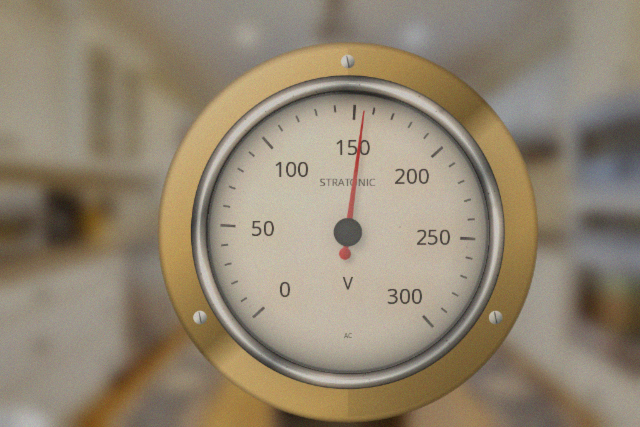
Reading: {"value": 155, "unit": "V"}
